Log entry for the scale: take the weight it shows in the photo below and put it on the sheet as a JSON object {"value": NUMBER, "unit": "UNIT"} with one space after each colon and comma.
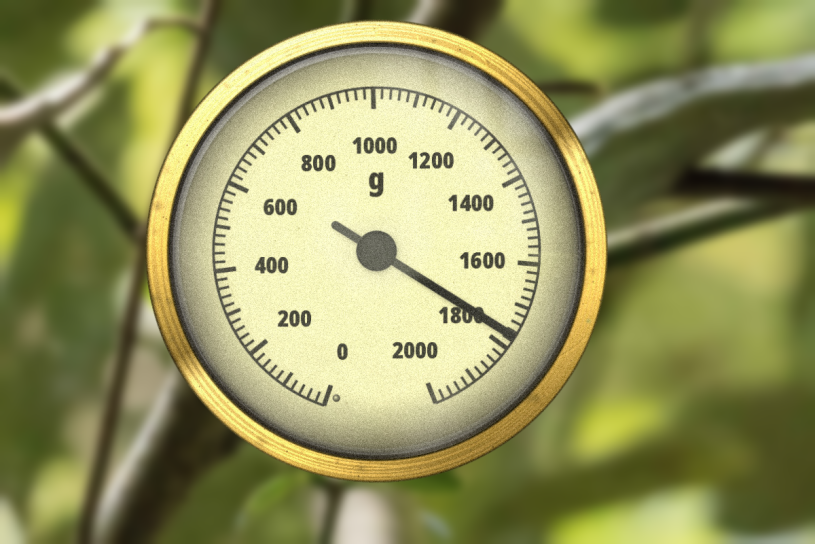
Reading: {"value": 1770, "unit": "g"}
